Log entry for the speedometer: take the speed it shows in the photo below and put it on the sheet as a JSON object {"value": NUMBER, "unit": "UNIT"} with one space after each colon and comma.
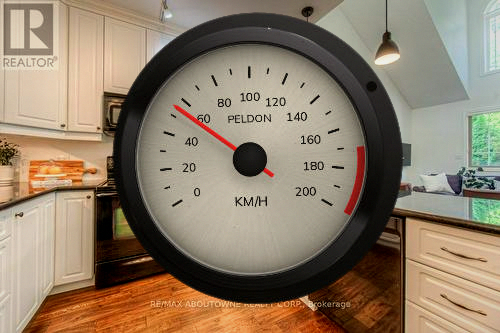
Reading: {"value": 55, "unit": "km/h"}
